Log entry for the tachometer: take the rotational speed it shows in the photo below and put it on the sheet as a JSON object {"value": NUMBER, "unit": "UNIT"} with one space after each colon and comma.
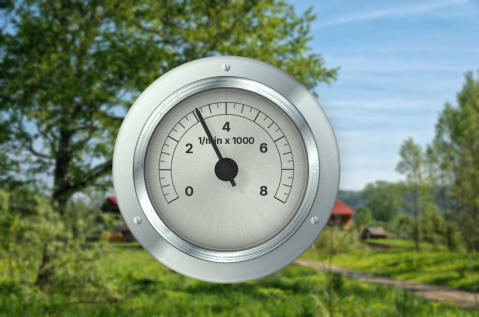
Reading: {"value": 3125, "unit": "rpm"}
